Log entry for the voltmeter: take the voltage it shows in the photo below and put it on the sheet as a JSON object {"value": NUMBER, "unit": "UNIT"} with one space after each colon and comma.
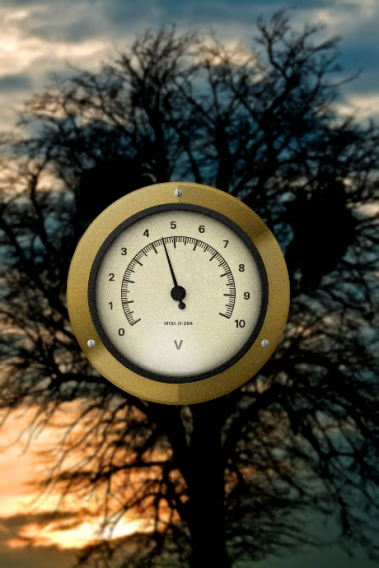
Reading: {"value": 4.5, "unit": "V"}
